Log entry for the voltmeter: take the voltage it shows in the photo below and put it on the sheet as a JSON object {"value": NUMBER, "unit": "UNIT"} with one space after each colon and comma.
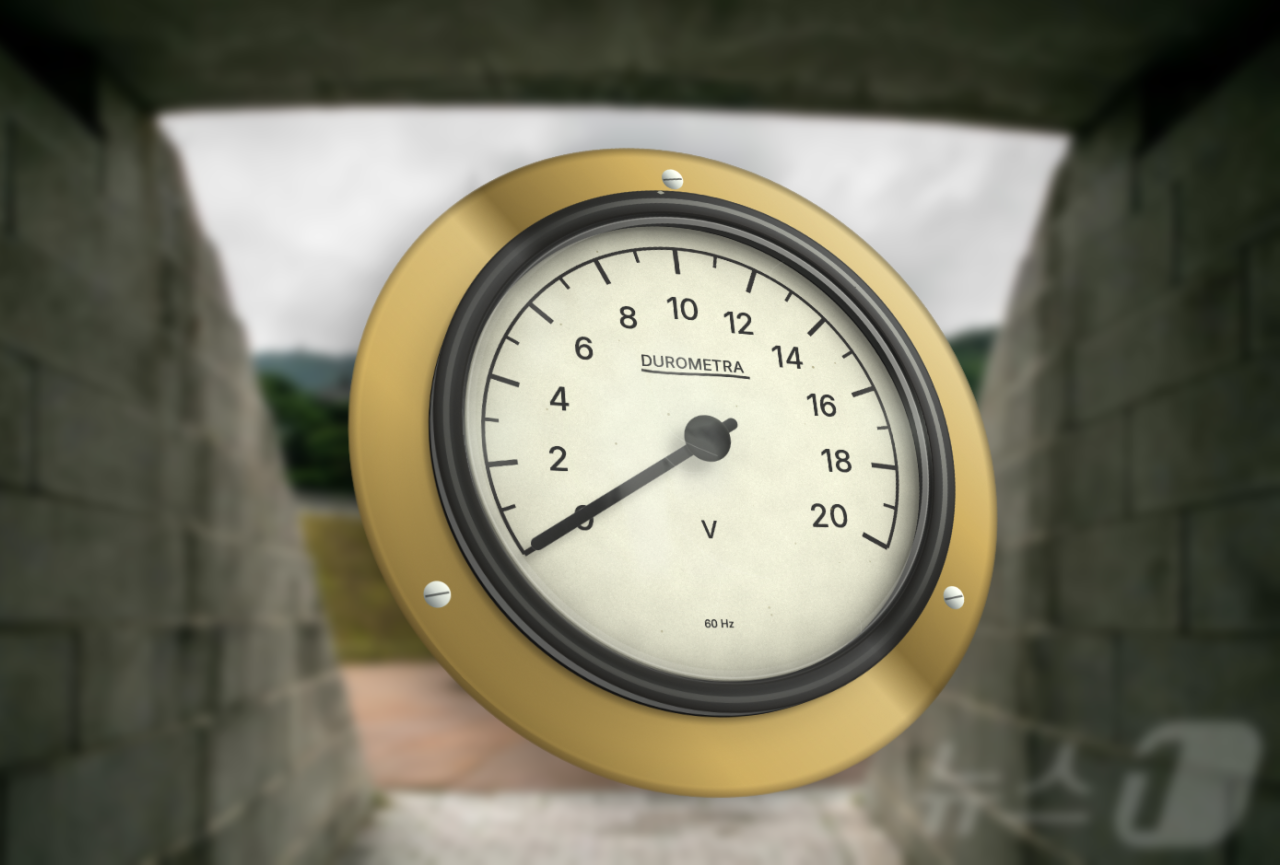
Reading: {"value": 0, "unit": "V"}
